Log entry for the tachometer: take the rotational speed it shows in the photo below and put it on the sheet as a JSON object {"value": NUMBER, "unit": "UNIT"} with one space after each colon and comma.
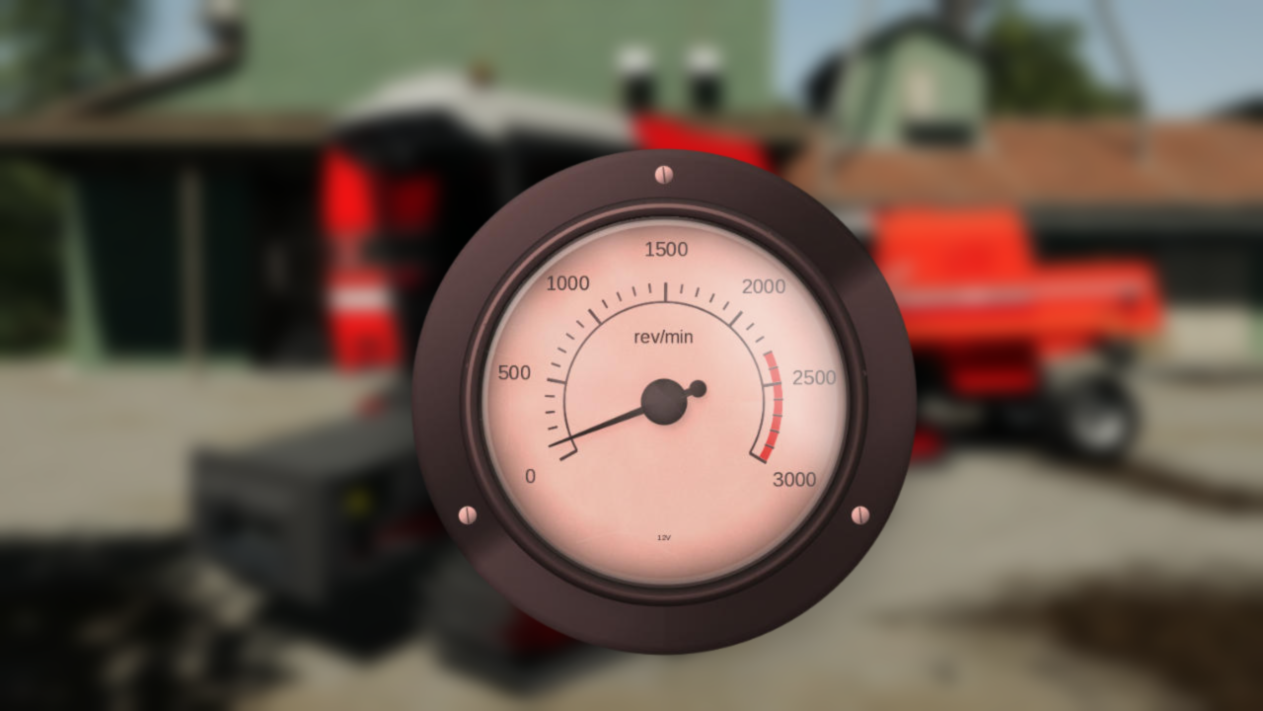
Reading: {"value": 100, "unit": "rpm"}
